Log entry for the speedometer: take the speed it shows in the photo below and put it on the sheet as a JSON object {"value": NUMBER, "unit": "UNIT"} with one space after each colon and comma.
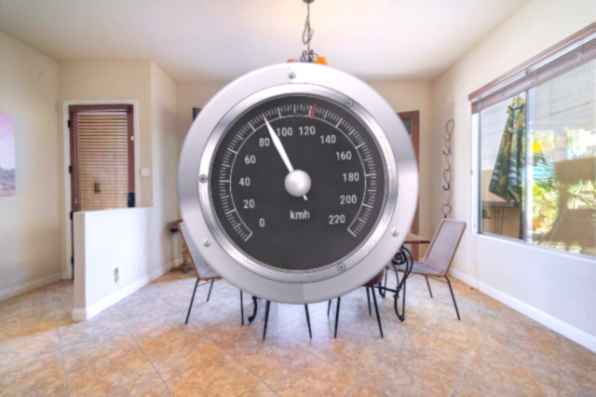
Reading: {"value": 90, "unit": "km/h"}
